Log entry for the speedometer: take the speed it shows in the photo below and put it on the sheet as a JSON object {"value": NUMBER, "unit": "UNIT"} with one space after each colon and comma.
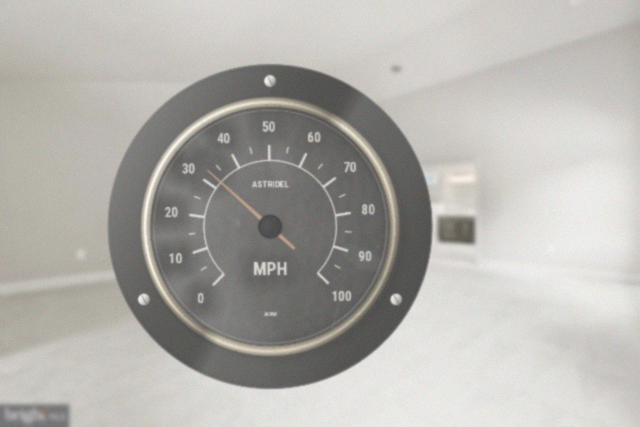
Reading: {"value": 32.5, "unit": "mph"}
